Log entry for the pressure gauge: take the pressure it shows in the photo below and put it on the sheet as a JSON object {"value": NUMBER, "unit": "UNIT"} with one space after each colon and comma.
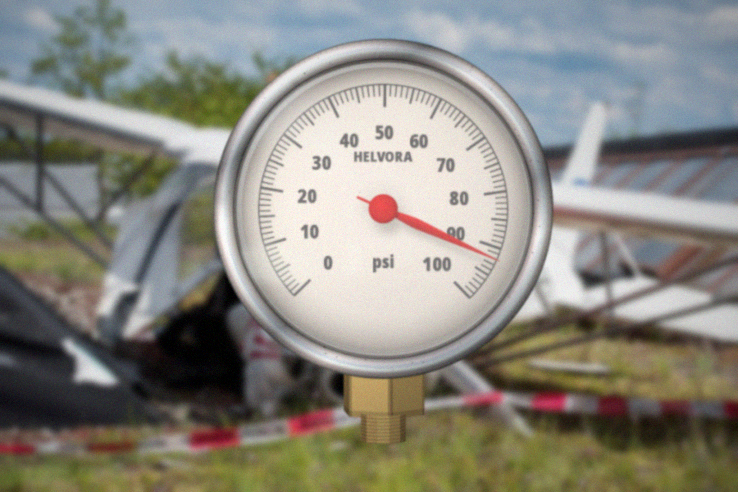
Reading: {"value": 92, "unit": "psi"}
